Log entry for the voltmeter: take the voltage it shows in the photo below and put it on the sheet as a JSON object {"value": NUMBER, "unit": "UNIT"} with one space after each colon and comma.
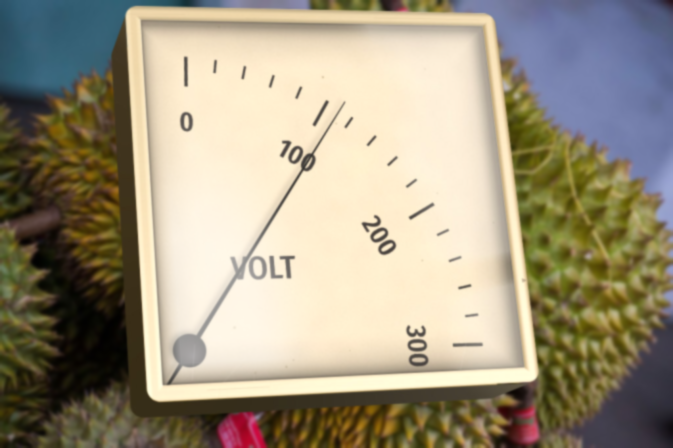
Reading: {"value": 110, "unit": "V"}
